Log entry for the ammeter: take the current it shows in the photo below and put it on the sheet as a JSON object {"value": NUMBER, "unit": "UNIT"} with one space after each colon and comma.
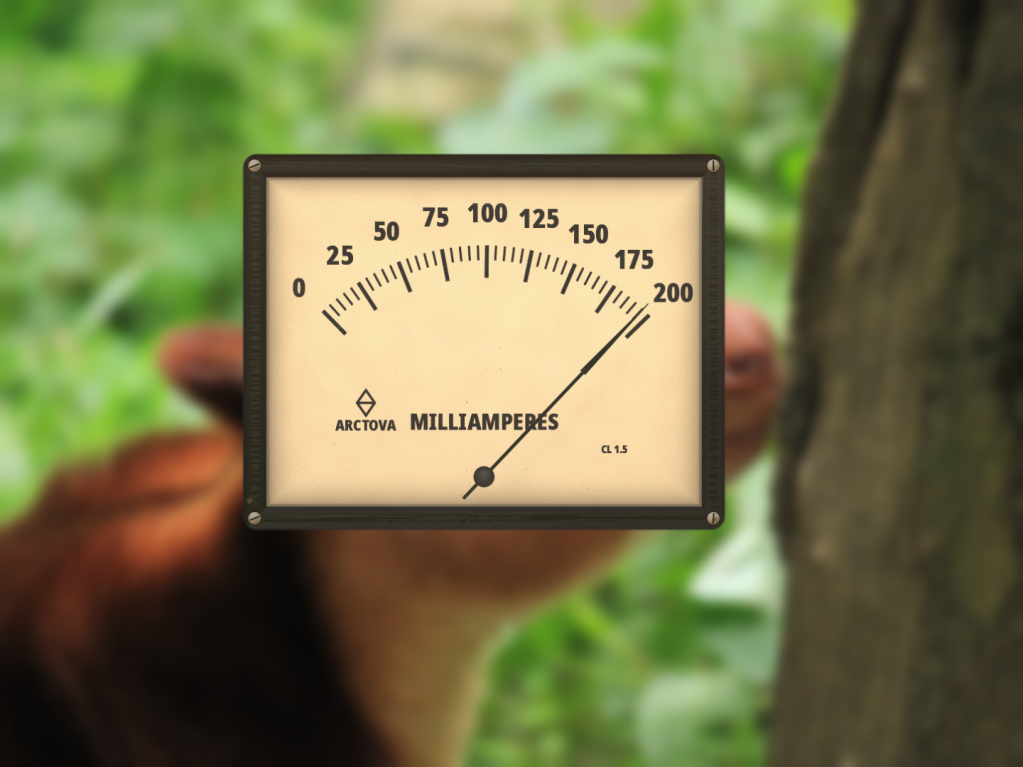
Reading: {"value": 195, "unit": "mA"}
